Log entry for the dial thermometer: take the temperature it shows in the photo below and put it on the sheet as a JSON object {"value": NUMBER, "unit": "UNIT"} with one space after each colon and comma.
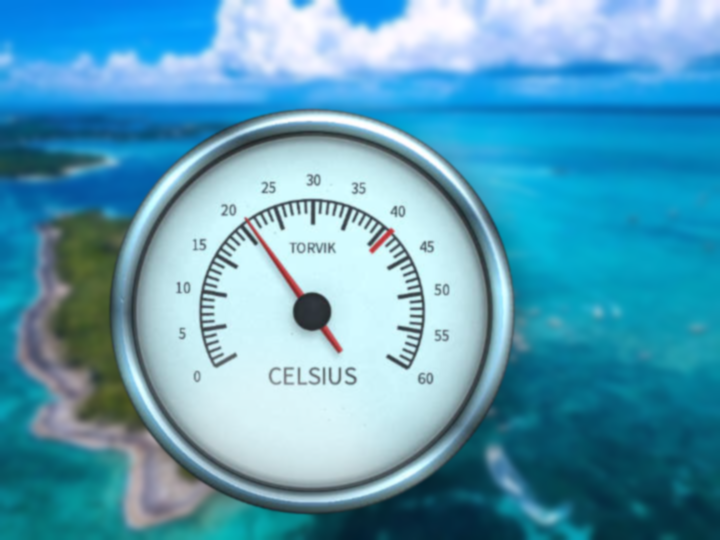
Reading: {"value": 21, "unit": "°C"}
